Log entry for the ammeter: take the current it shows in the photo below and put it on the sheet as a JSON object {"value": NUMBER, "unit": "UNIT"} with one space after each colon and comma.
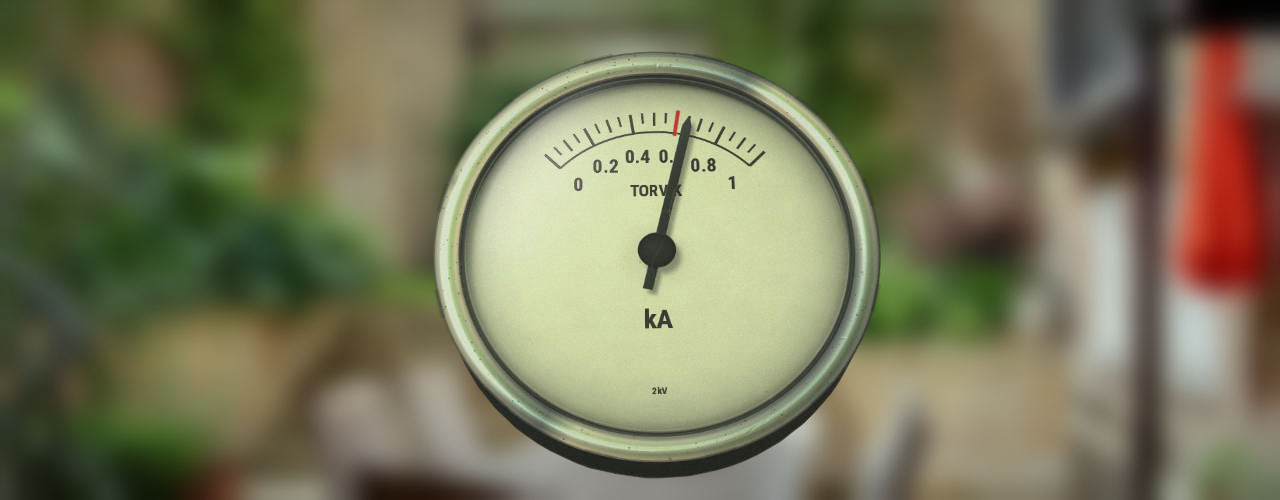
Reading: {"value": 0.65, "unit": "kA"}
